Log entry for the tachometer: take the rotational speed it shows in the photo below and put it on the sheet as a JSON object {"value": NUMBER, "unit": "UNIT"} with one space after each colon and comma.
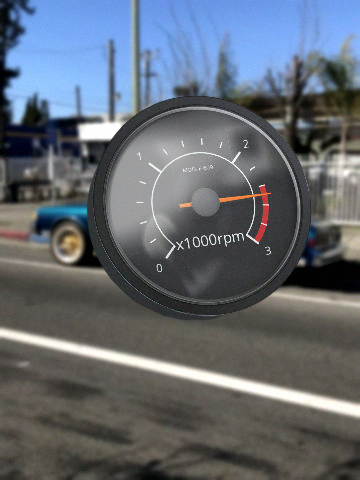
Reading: {"value": 2500, "unit": "rpm"}
